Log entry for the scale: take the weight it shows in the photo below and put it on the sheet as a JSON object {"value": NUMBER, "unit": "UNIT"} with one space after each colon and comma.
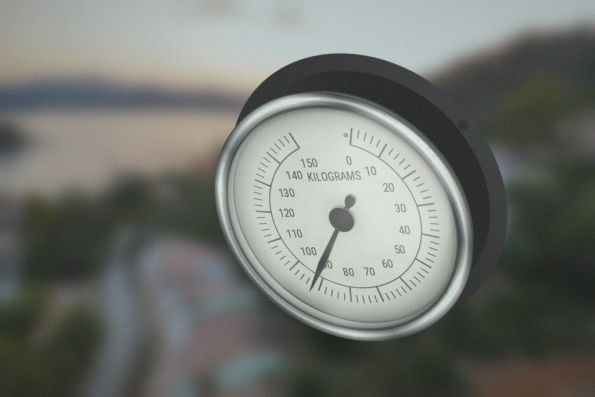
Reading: {"value": 92, "unit": "kg"}
